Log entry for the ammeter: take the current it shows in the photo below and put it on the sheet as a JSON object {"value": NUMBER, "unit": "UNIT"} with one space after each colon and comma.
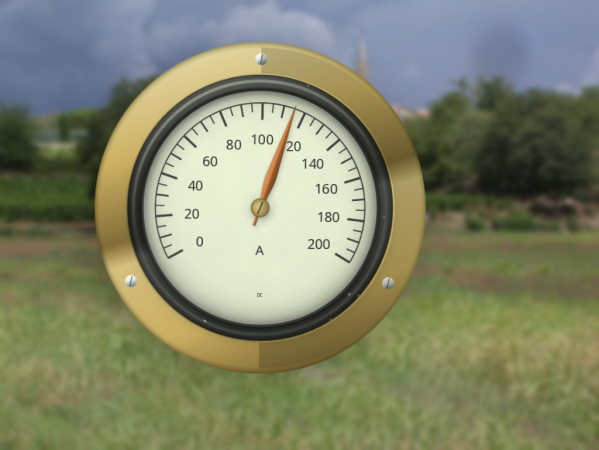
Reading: {"value": 115, "unit": "A"}
